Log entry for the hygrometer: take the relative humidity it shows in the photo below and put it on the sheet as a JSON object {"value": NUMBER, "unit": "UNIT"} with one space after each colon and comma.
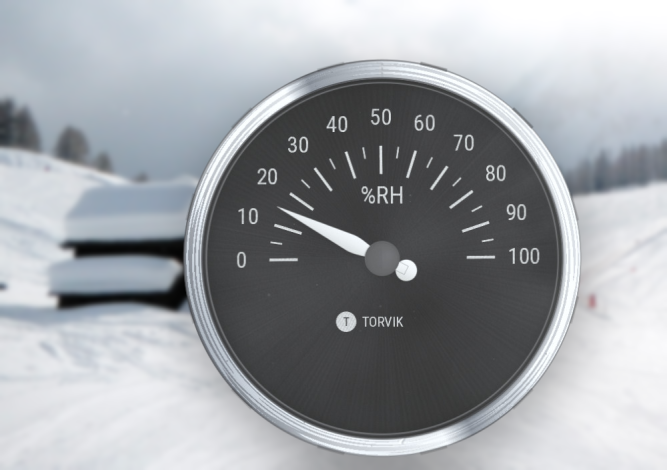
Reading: {"value": 15, "unit": "%"}
